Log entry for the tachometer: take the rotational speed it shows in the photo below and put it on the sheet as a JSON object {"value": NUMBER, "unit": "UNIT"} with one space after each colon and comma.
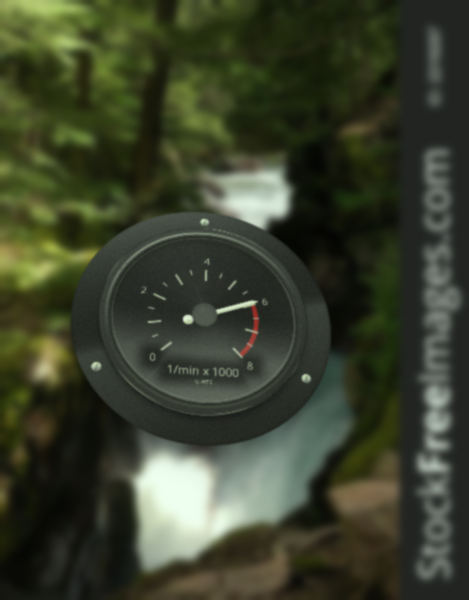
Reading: {"value": 6000, "unit": "rpm"}
